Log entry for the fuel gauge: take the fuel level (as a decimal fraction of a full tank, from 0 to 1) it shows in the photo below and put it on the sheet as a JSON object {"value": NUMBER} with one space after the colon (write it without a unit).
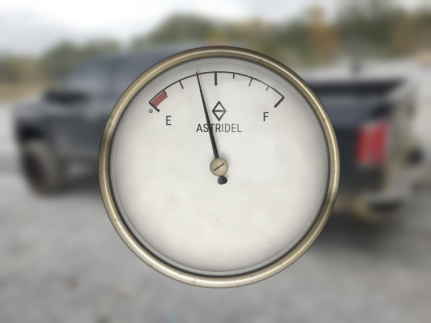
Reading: {"value": 0.375}
